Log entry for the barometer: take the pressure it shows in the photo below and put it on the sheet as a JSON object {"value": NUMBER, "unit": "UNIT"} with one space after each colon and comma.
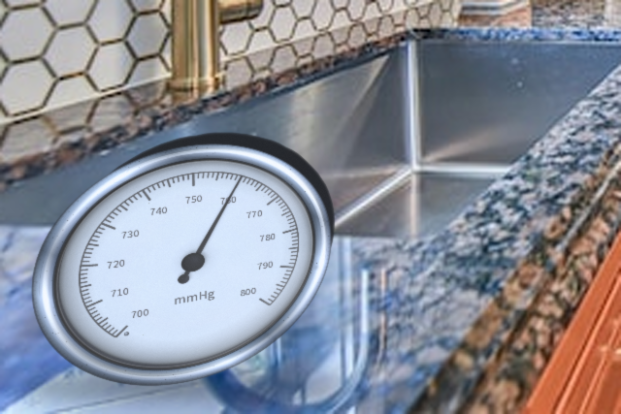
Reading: {"value": 760, "unit": "mmHg"}
